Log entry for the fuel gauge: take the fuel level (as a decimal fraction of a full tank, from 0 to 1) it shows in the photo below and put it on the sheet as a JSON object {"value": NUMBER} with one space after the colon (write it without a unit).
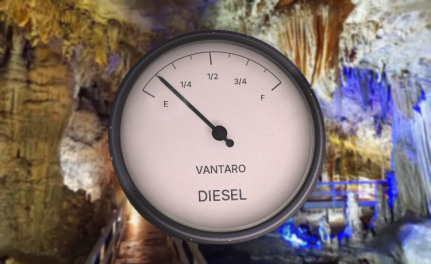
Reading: {"value": 0.125}
